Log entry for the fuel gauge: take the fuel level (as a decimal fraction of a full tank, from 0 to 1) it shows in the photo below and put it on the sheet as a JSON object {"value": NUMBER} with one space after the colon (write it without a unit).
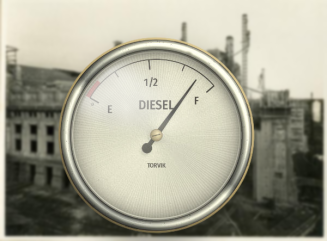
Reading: {"value": 0.875}
